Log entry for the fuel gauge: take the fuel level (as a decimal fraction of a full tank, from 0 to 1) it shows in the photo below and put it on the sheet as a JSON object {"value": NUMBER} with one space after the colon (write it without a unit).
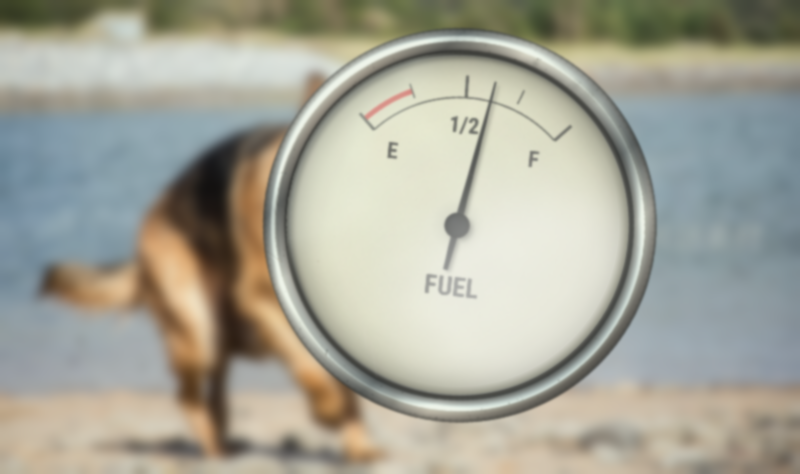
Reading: {"value": 0.625}
